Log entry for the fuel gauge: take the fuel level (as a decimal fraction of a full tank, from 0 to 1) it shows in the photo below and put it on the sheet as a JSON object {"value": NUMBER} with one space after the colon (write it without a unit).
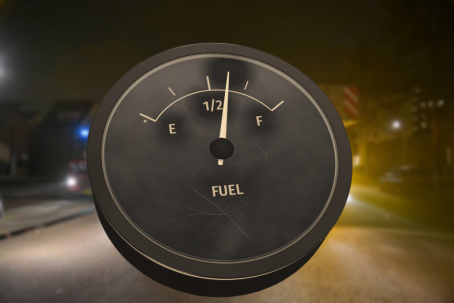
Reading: {"value": 0.625}
